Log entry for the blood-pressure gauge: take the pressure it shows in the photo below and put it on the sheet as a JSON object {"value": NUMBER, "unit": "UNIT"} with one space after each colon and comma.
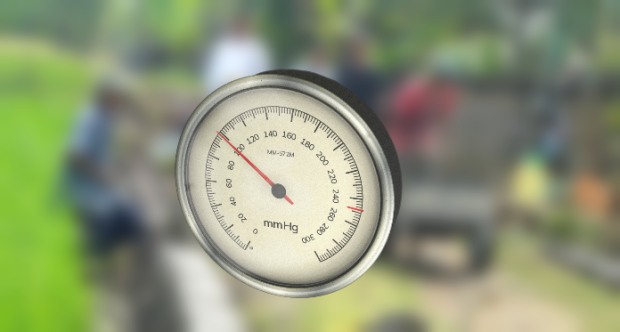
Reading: {"value": 100, "unit": "mmHg"}
